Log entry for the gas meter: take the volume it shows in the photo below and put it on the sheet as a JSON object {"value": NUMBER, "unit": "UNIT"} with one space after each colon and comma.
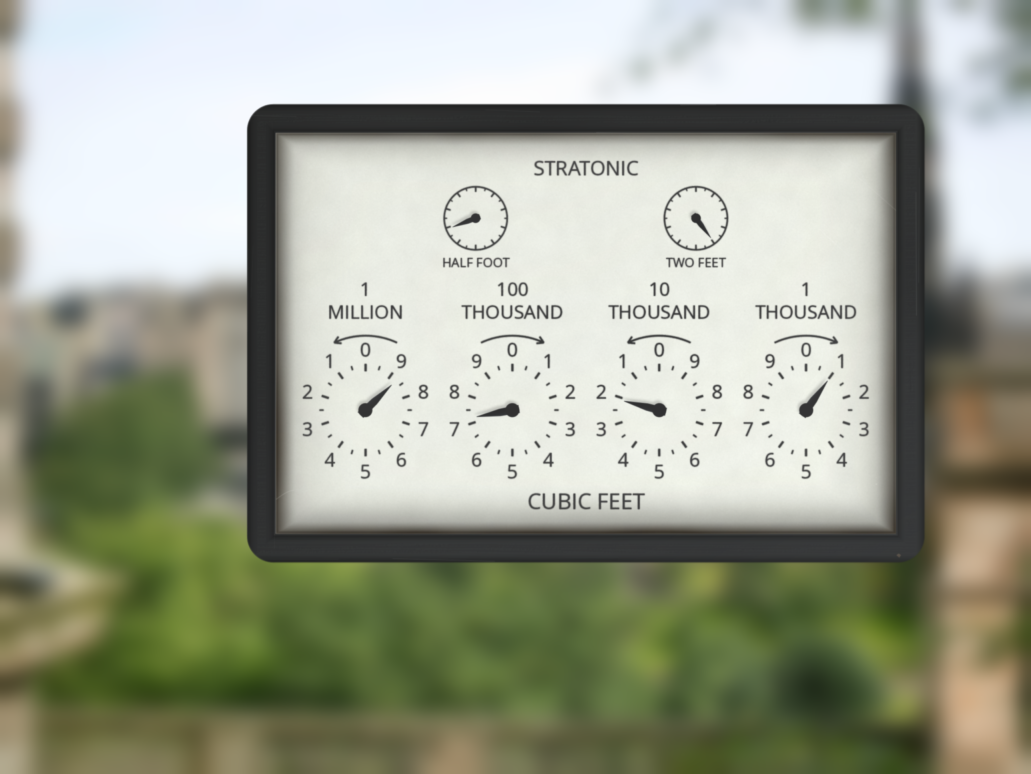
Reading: {"value": 872100, "unit": "ft³"}
